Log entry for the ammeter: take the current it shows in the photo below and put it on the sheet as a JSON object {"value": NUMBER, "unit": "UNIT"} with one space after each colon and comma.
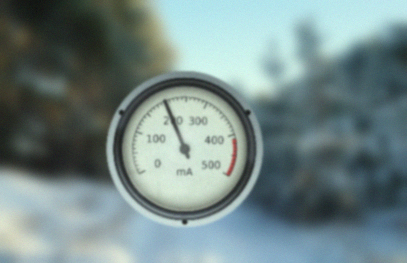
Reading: {"value": 200, "unit": "mA"}
